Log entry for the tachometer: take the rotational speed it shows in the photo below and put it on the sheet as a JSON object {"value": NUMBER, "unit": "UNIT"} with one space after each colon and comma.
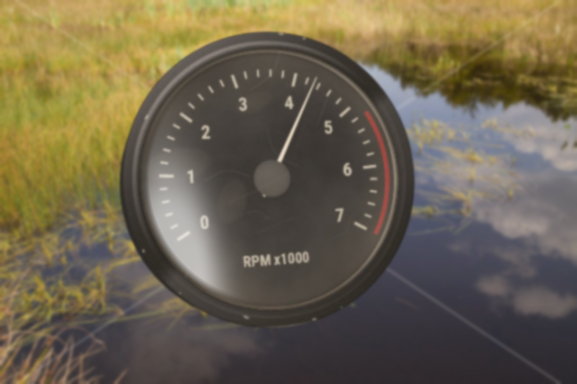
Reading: {"value": 4300, "unit": "rpm"}
